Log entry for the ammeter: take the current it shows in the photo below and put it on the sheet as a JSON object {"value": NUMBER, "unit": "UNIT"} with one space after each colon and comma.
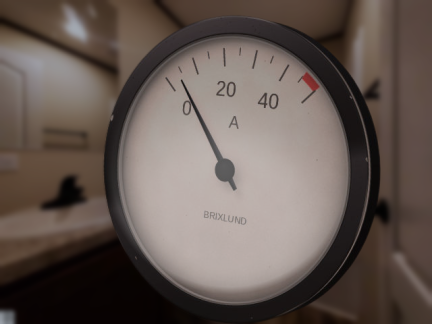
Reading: {"value": 5, "unit": "A"}
